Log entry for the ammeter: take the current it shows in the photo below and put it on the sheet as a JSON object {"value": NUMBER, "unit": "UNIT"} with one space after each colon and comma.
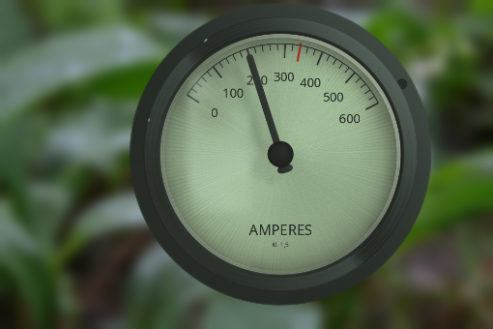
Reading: {"value": 200, "unit": "A"}
